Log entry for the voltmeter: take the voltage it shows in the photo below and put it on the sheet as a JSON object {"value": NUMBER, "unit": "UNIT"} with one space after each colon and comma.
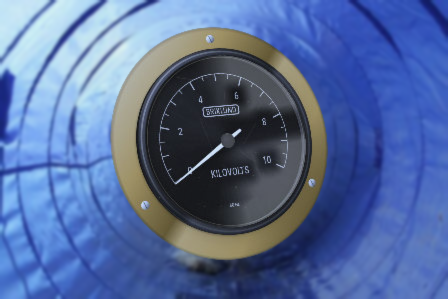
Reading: {"value": 0, "unit": "kV"}
